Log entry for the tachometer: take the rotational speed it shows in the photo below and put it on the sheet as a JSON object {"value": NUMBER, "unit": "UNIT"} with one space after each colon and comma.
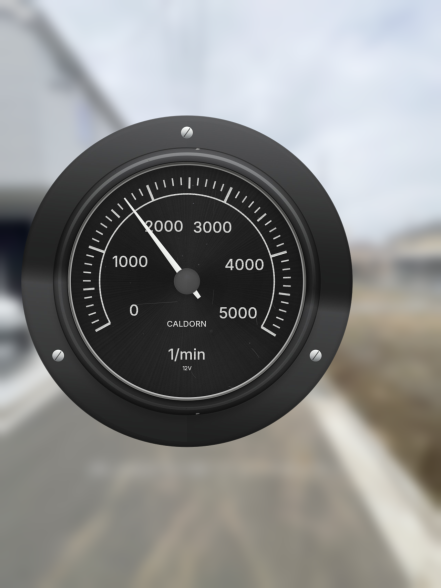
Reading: {"value": 1700, "unit": "rpm"}
